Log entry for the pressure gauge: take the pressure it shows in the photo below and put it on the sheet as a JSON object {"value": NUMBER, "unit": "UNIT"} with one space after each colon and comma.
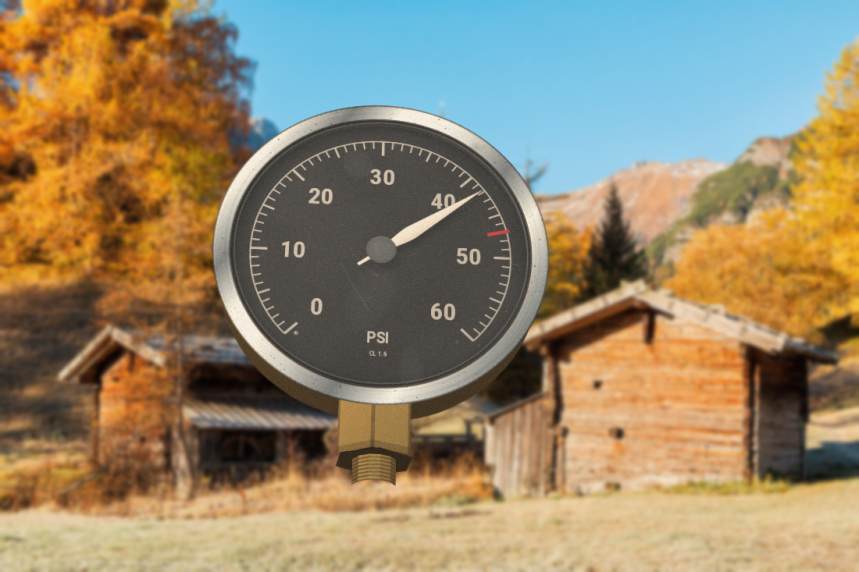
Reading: {"value": 42, "unit": "psi"}
